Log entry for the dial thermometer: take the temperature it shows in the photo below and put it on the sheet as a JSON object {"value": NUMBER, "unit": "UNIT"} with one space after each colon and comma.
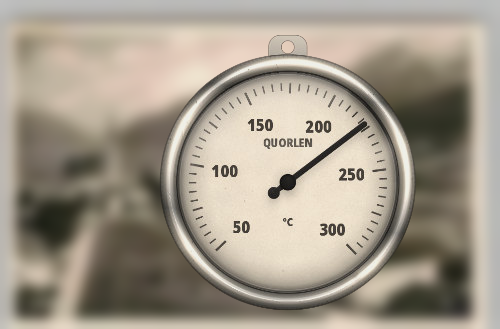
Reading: {"value": 222.5, "unit": "°C"}
